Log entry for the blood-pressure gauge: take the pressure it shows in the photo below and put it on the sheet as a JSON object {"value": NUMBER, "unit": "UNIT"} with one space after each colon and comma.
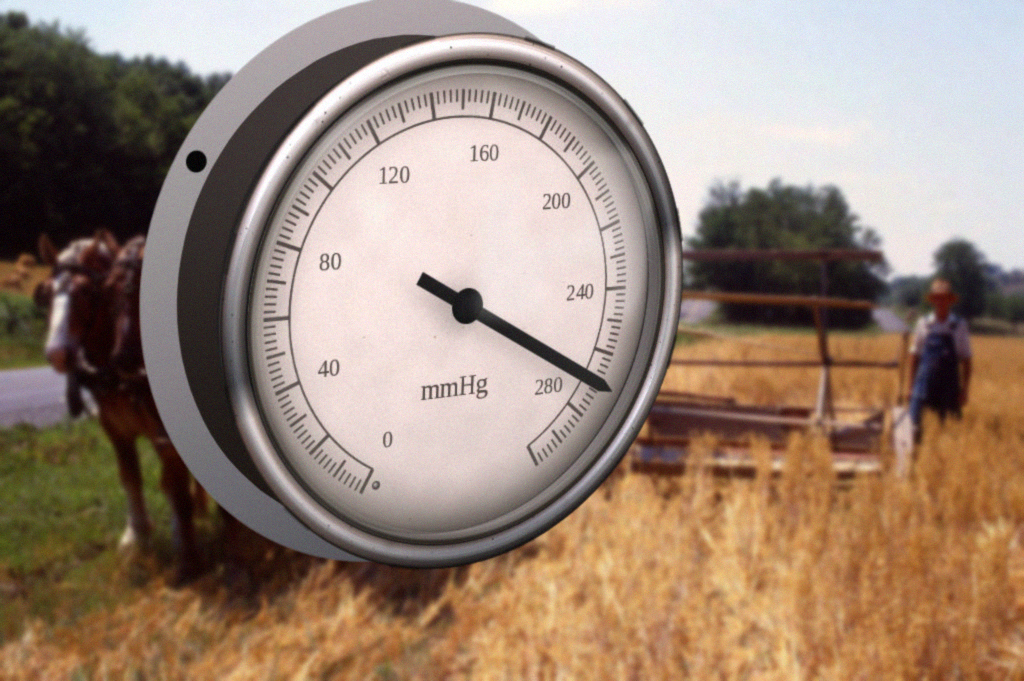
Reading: {"value": 270, "unit": "mmHg"}
